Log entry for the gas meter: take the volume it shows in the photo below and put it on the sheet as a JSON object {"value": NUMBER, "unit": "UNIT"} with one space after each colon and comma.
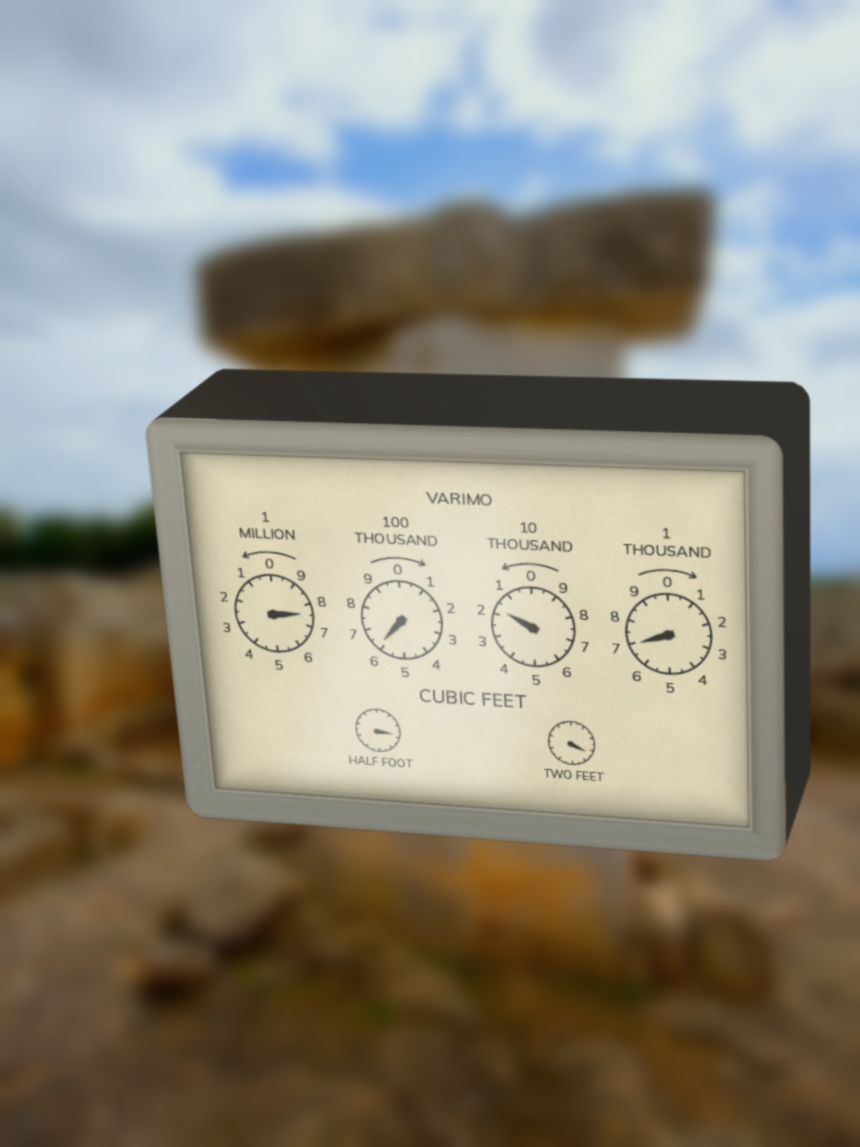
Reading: {"value": 761700, "unit": "ft³"}
